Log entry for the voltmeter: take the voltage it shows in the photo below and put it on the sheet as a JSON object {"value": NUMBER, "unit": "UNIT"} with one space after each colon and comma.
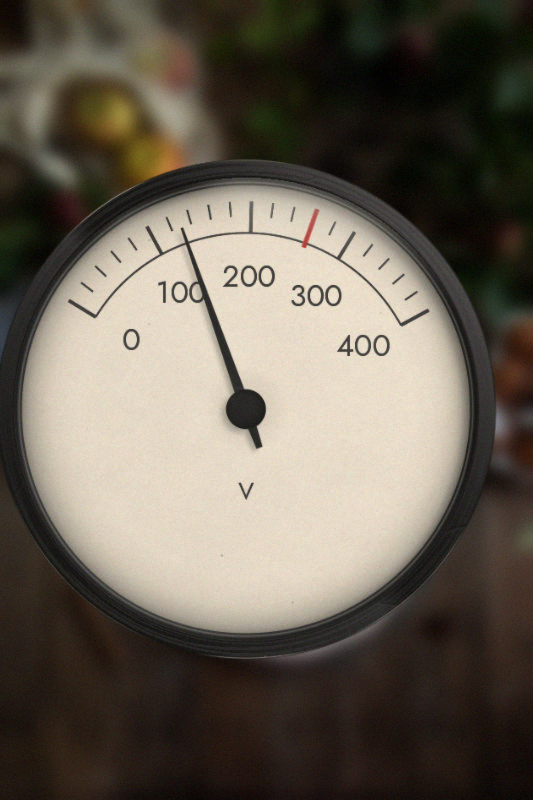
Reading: {"value": 130, "unit": "V"}
